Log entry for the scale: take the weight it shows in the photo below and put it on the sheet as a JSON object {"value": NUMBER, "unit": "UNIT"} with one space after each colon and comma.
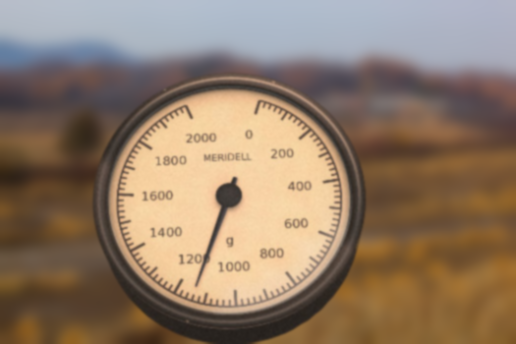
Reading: {"value": 1140, "unit": "g"}
